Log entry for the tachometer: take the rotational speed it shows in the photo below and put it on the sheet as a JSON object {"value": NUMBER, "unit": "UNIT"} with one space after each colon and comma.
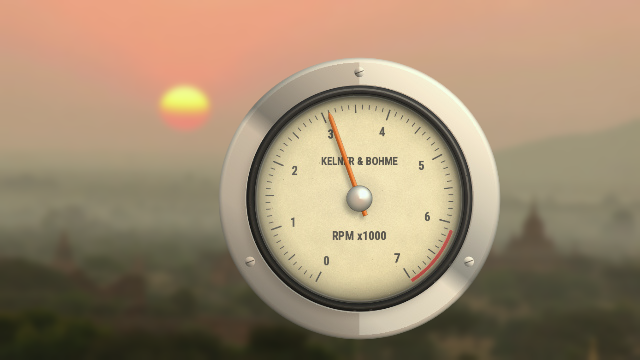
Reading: {"value": 3100, "unit": "rpm"}
